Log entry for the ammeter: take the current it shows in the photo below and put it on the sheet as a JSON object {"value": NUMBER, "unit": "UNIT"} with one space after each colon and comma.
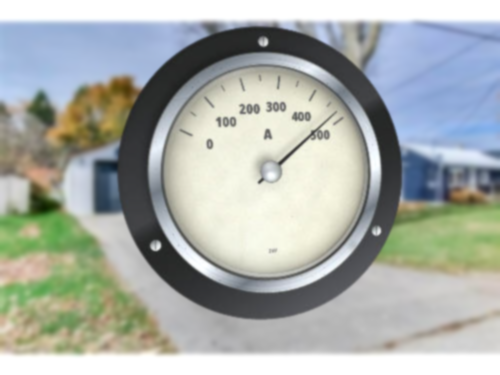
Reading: {"value": 475, "unit": "A"}
